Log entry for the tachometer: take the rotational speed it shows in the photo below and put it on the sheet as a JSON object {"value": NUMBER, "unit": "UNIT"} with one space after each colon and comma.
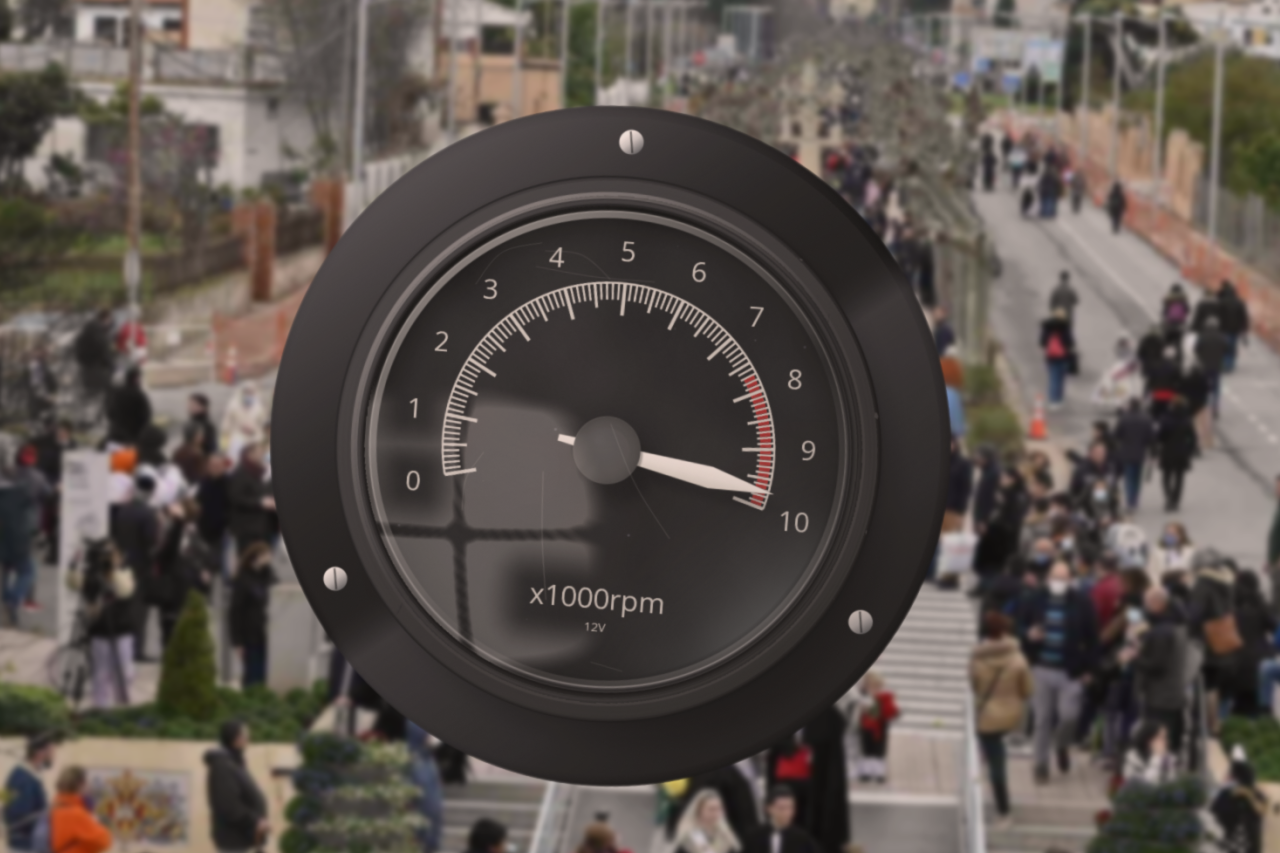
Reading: {"value": 9700, "unit": "rpm"}
